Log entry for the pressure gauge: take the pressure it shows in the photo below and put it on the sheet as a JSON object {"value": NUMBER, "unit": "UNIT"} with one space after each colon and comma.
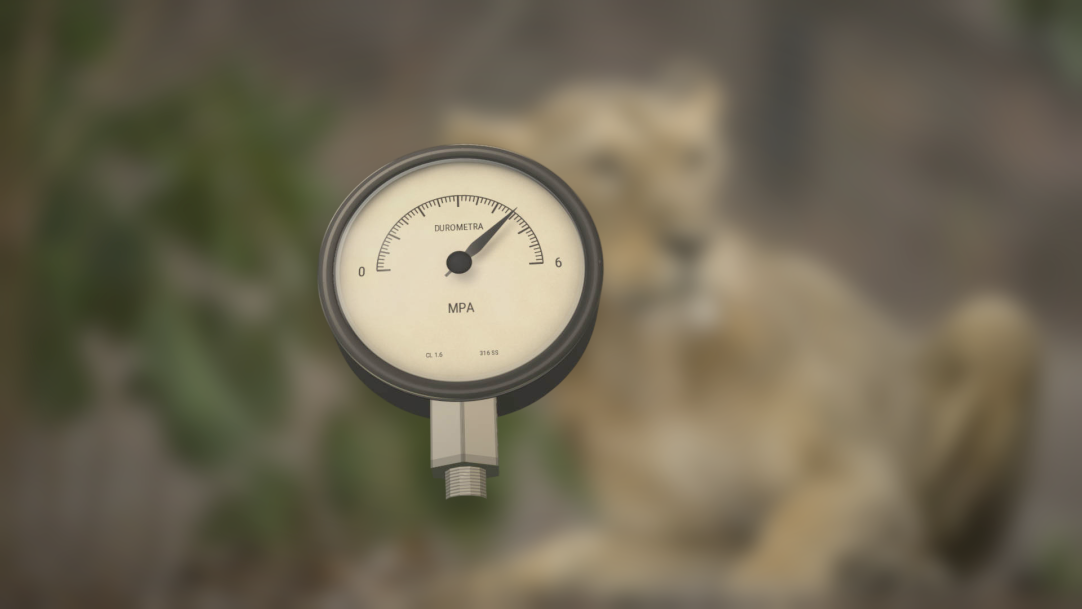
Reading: {"value": 4.5, "unit": "MPa"}
